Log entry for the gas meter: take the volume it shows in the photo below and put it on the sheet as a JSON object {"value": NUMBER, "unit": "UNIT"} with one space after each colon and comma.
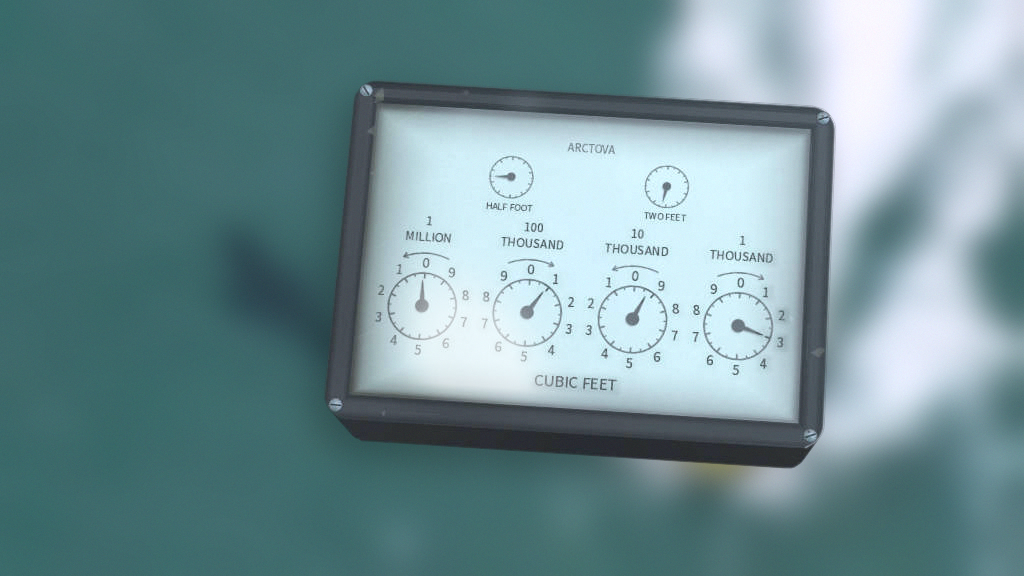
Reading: {"value": 9300, "unit": "ft³"}
